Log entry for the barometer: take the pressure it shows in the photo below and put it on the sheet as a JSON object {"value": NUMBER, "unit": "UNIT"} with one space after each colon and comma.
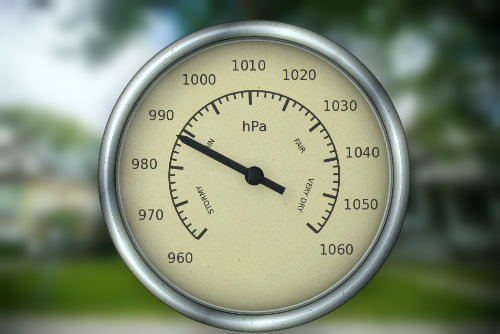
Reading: {"value": 988, "unit": "hPa"}
